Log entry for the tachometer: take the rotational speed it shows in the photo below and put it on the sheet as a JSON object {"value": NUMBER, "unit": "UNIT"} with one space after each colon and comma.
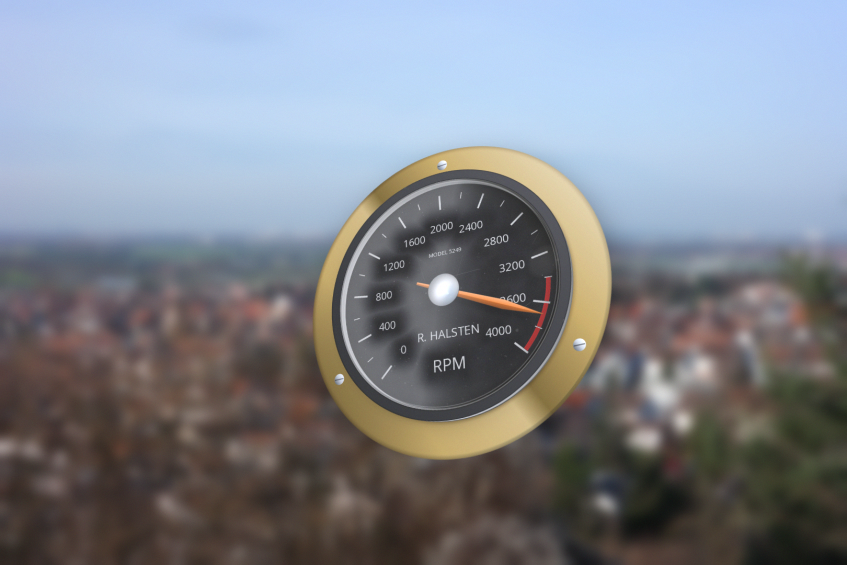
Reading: {"value": 3700, "unit": "rpm"}
